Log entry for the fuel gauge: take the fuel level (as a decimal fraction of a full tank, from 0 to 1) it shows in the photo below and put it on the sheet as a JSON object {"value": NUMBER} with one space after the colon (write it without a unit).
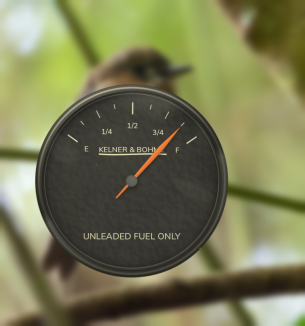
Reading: {"value": 0.875}
